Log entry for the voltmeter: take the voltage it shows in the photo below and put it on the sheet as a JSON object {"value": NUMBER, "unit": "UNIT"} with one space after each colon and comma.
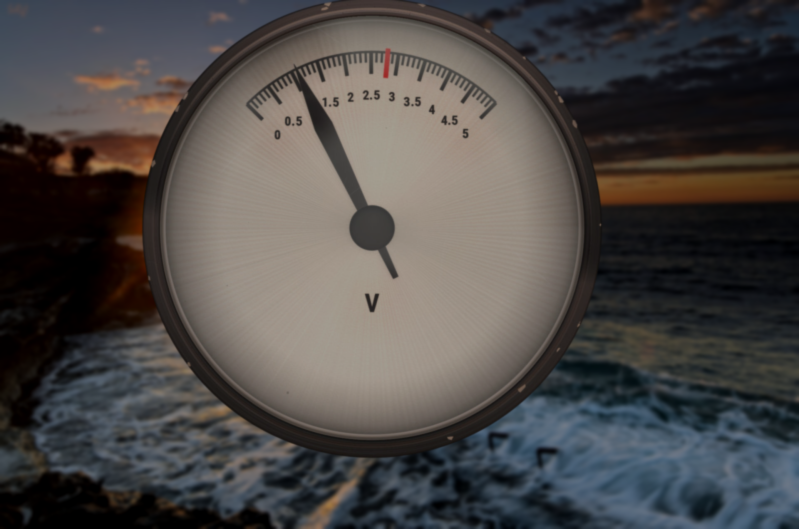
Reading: {"value": 1.1, "unit": "V"}
